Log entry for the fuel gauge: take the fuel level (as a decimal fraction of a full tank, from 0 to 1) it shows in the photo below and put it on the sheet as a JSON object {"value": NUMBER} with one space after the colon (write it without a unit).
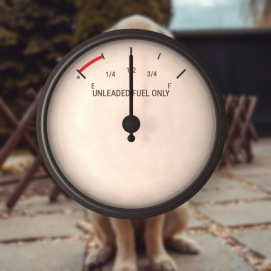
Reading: {"value": 0.5}
